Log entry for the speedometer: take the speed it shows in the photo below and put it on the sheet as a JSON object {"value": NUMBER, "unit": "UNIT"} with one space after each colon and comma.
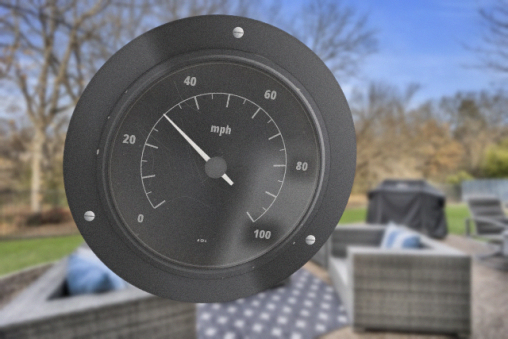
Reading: {"value": 30, "unit": "mph"}
